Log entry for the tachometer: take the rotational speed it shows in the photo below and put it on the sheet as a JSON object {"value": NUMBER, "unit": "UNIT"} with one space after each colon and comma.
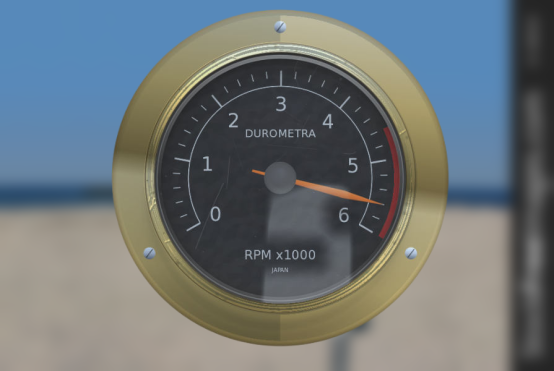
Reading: {"value": 5600, "unit": "rpm"}
